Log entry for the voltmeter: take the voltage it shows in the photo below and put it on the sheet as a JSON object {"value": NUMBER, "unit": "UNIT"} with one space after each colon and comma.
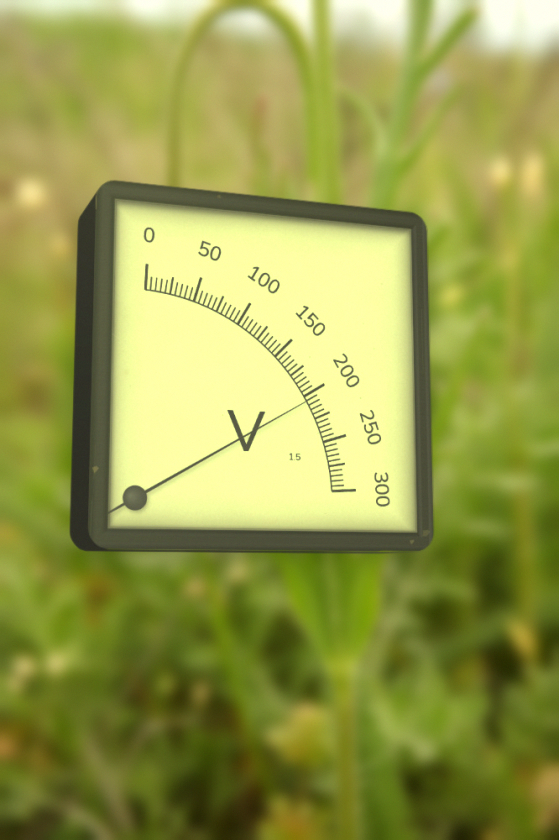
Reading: {"value": 205, "unit": "V"}
